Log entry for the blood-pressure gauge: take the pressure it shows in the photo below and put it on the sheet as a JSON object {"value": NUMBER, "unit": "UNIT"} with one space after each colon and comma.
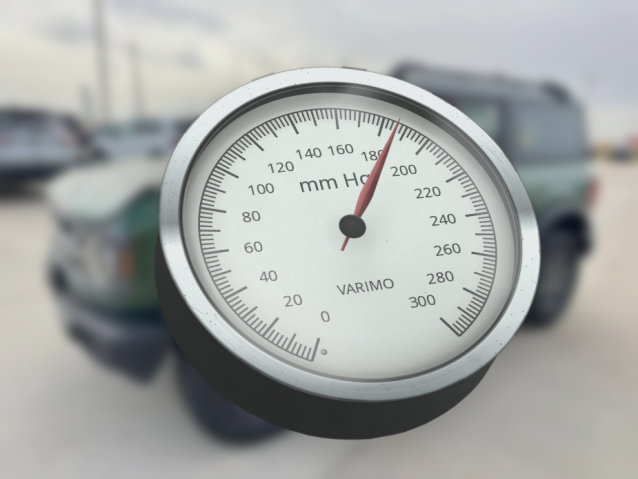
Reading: {"value": 186, "unit": "mmHg"}
